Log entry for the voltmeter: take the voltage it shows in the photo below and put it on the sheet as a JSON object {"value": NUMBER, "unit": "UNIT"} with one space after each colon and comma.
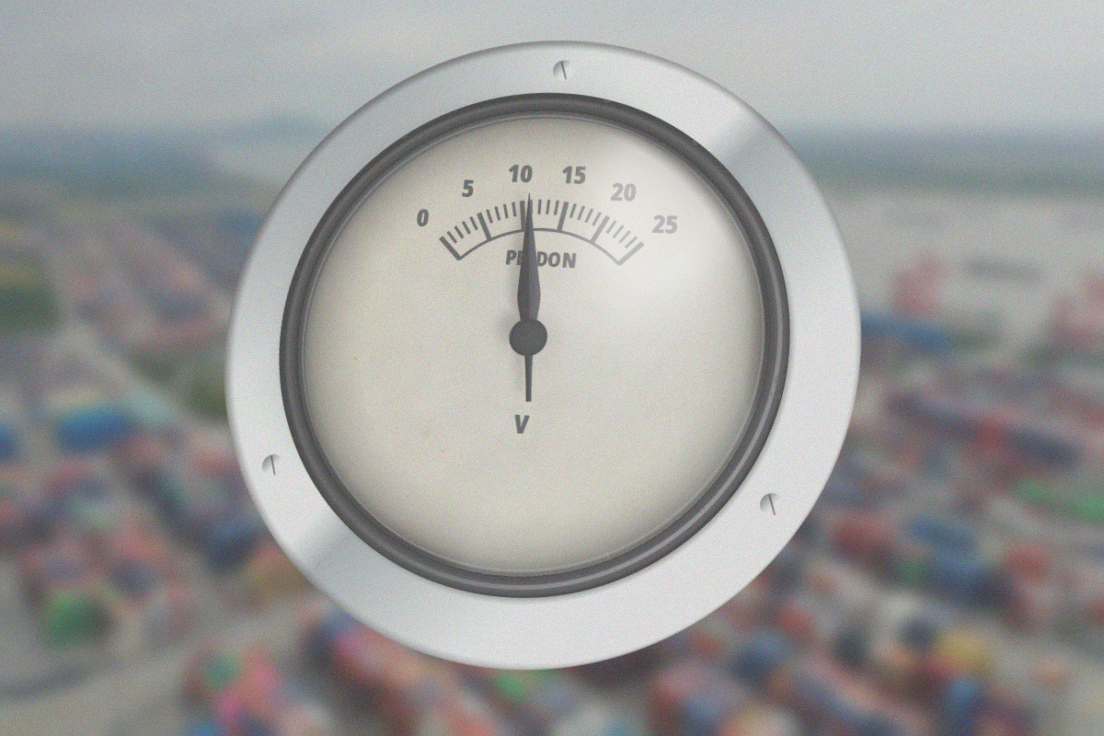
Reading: {"value": 11, "unit": "V"}
